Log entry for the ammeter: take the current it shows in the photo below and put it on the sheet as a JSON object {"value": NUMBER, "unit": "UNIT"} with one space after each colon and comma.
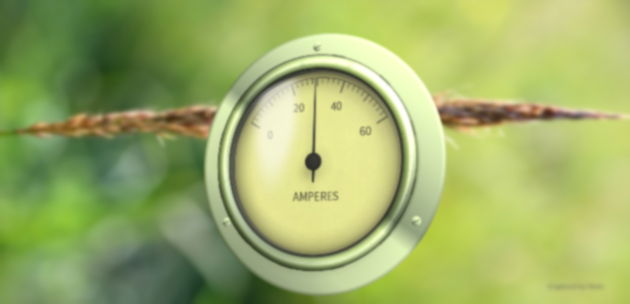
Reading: {"value": 30, "unit": "A"}
